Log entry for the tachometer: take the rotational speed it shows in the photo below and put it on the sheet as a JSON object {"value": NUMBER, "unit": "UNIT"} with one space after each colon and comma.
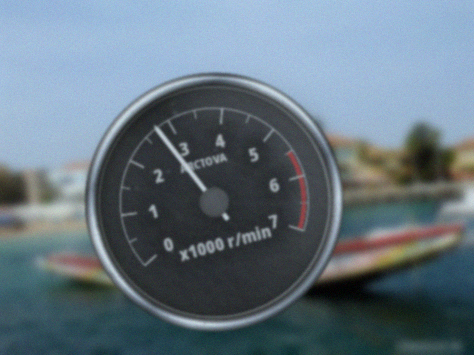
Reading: {"value": 2750, "unit": "rpm"}
